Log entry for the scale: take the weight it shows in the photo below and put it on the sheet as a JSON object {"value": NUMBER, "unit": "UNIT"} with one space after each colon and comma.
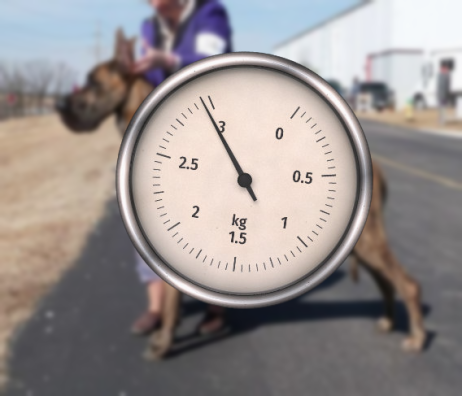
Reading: {"value": 2.95, "unit": "kg"}
